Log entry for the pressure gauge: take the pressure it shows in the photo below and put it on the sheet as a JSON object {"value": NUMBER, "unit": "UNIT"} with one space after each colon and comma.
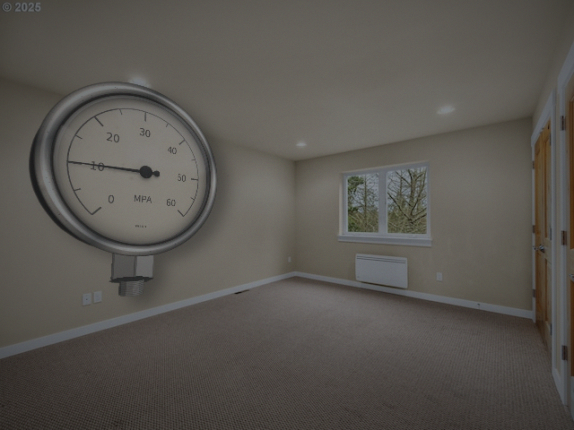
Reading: {"value": 10, "unit": "MPa"}
